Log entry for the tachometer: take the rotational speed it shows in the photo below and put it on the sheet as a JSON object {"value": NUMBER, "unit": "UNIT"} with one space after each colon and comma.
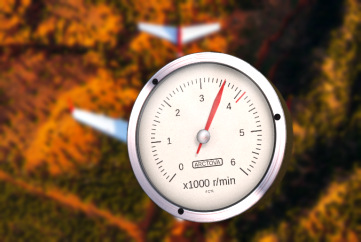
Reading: {"value": 3600, "unit": "rpm"}
